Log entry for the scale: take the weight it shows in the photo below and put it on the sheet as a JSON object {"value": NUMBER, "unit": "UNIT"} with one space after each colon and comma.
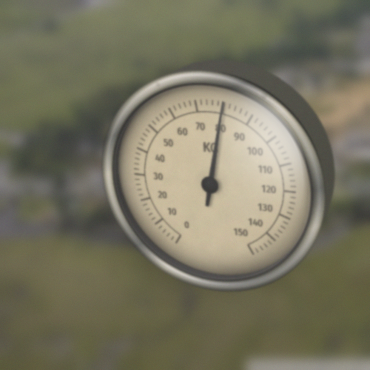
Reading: {"value": 80, "unit": "kg"}
